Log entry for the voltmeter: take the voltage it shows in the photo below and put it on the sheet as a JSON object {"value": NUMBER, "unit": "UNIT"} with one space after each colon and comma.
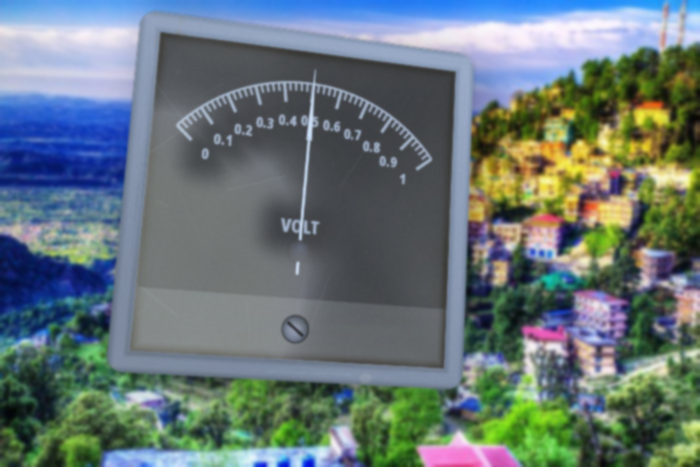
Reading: {"value": 0.5, "unit": "V"}
